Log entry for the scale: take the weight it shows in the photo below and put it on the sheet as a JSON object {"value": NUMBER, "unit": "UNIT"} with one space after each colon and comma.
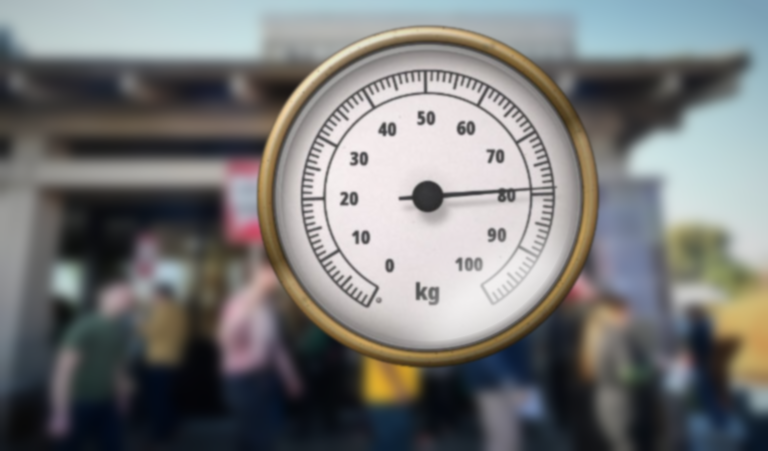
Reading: {"value": 79, "unit": "kg"}
